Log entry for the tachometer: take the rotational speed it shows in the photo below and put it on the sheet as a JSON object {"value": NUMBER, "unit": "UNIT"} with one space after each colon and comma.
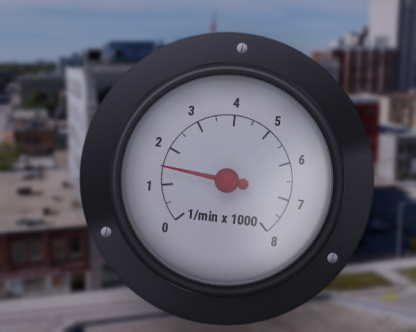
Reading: {"value": 1500, "unit": "rpm"}
